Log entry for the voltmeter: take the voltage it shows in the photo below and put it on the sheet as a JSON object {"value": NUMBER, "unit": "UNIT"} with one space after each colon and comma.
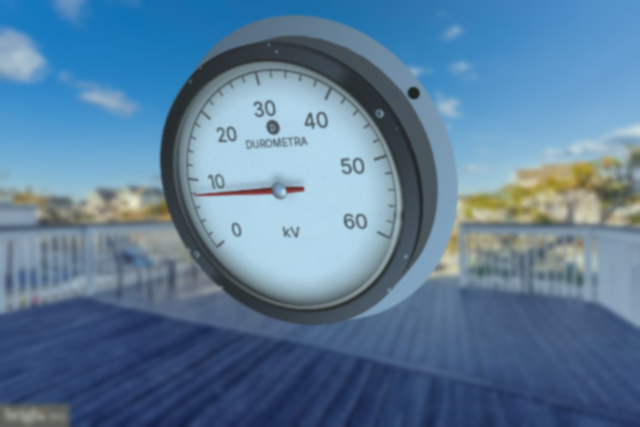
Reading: {"value": 8, "unit": "kV"}
